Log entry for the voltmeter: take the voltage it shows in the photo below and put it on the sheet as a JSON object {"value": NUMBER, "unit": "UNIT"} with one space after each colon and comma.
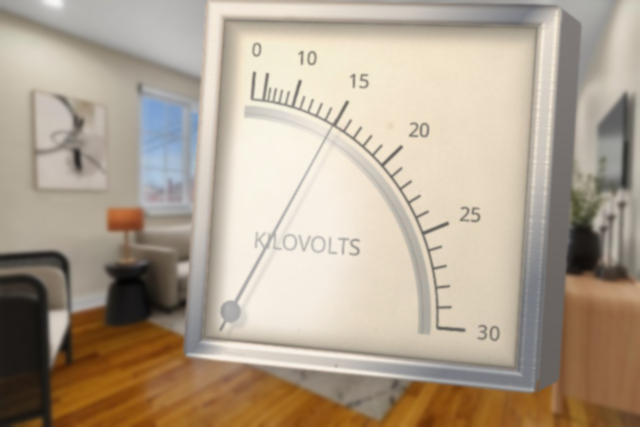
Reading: {"value": 15, "unit": "kV"}
